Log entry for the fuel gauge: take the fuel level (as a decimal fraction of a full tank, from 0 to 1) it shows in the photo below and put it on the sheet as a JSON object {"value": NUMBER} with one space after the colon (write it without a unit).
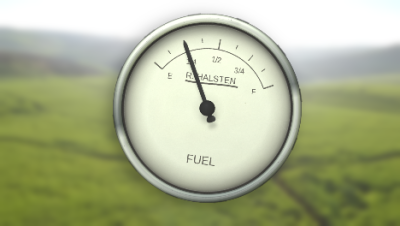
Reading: {"value": 0.25}
